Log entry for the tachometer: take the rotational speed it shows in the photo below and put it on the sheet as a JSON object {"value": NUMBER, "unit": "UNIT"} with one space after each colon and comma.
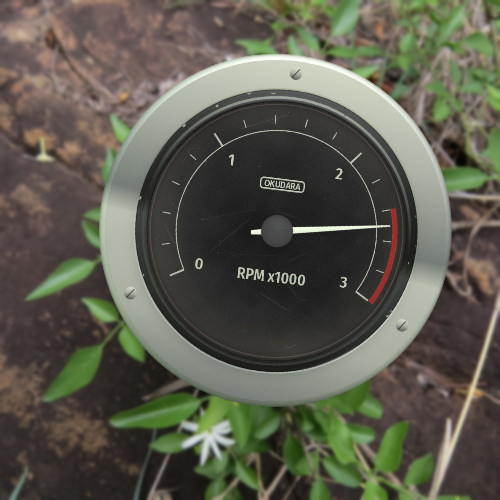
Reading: {"value": 2500, "unit": "rpm"}
